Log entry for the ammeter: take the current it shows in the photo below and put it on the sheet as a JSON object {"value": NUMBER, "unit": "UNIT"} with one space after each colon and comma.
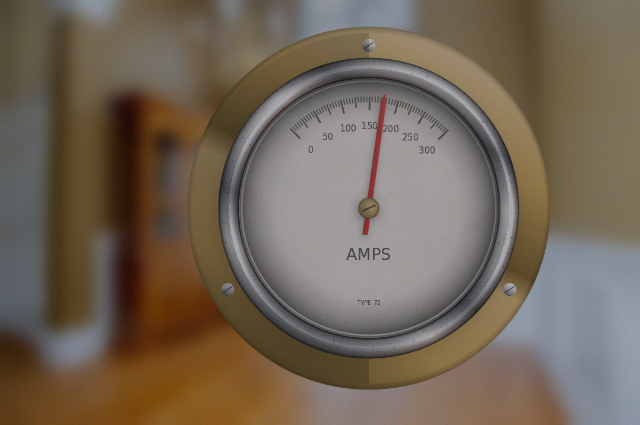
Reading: {"value": 175, "unit": "A"}
